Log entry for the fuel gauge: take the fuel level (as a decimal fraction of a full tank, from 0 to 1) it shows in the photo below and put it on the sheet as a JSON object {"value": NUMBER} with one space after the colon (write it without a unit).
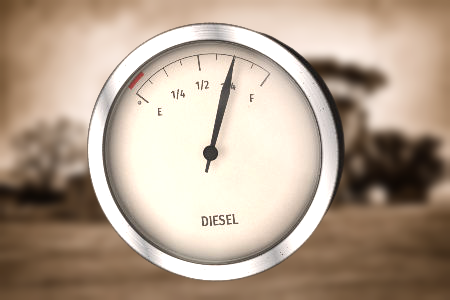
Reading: {"value": 0.75}
